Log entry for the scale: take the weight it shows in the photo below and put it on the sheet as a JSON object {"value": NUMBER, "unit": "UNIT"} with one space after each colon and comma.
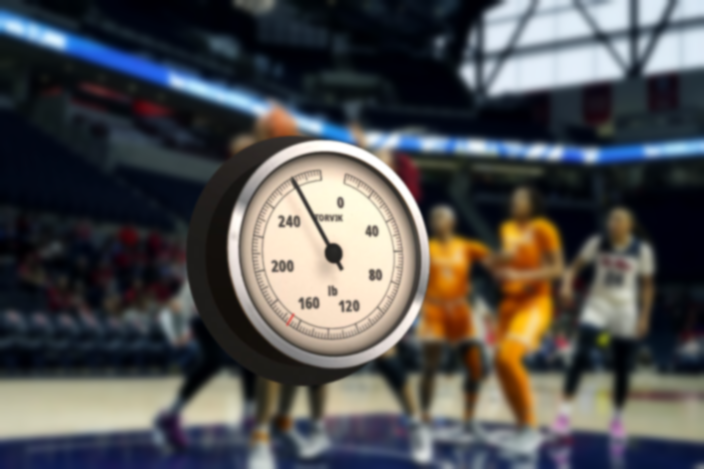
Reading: {"value": 260, "unit": "lb"}
